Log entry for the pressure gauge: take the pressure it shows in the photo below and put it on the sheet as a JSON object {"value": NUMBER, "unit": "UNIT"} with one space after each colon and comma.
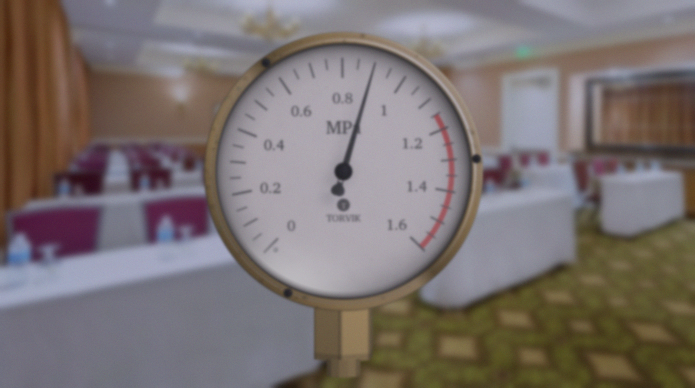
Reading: {"value": 0.9, "unit": "MPa"}
